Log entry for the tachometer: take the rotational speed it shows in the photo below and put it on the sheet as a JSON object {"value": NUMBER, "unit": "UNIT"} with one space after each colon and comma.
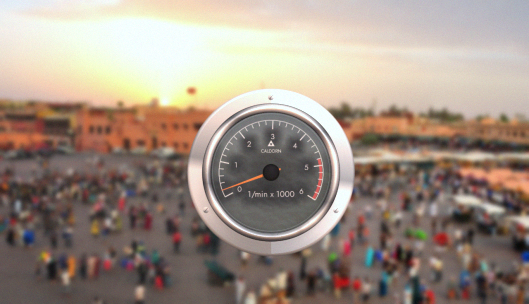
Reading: {"value": 200, "unit": "rpm"}
